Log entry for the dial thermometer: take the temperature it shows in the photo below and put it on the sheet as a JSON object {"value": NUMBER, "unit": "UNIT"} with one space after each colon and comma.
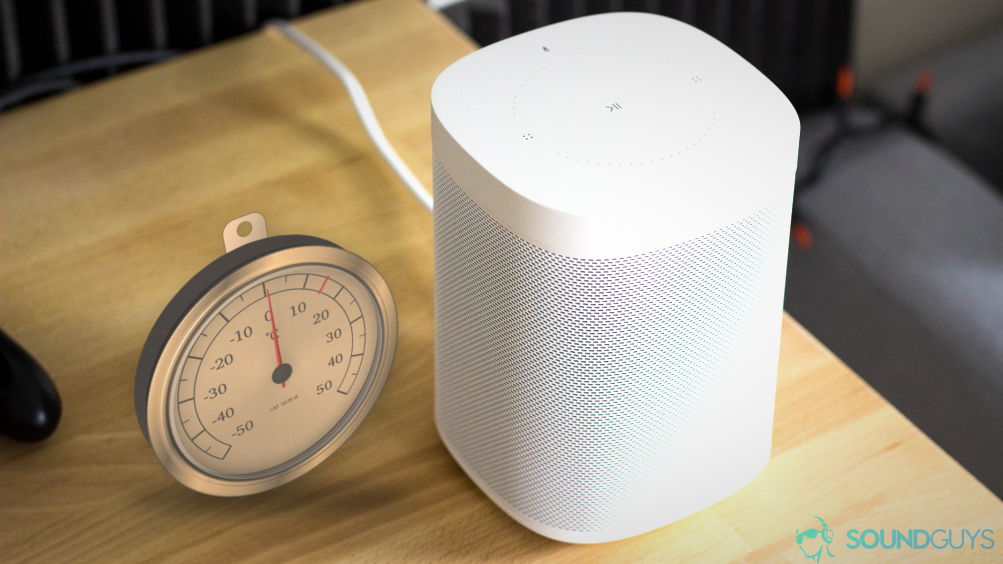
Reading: {"value": 0, "unit": "°C"}
